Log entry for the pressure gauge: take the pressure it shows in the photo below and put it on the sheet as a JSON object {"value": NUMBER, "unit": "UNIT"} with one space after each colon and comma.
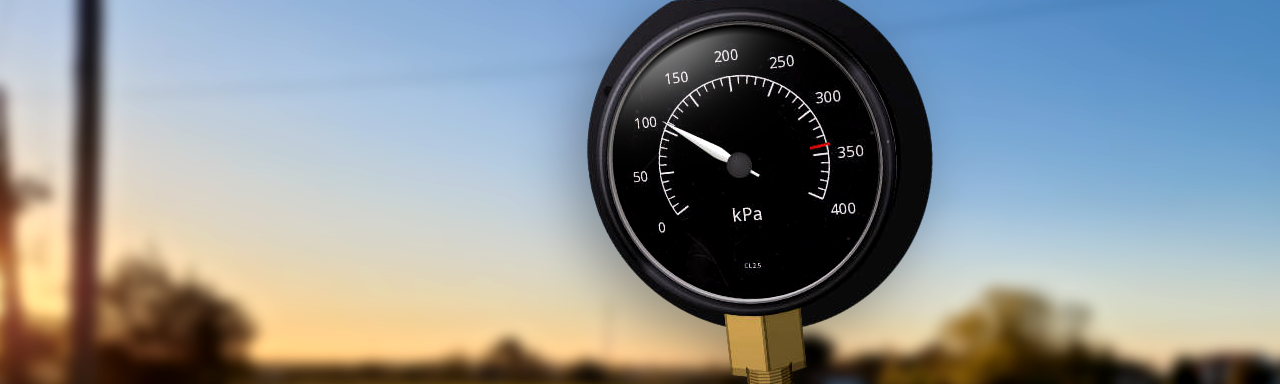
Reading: {"value": 110, "unit": "kPa"}
